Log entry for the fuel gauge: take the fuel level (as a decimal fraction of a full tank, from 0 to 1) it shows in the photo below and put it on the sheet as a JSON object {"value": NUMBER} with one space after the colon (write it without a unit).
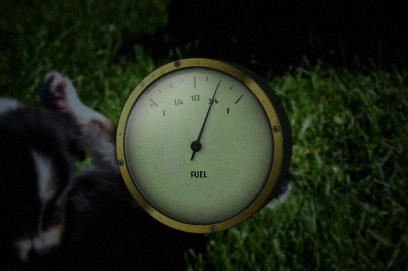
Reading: {"value": 0.75}
